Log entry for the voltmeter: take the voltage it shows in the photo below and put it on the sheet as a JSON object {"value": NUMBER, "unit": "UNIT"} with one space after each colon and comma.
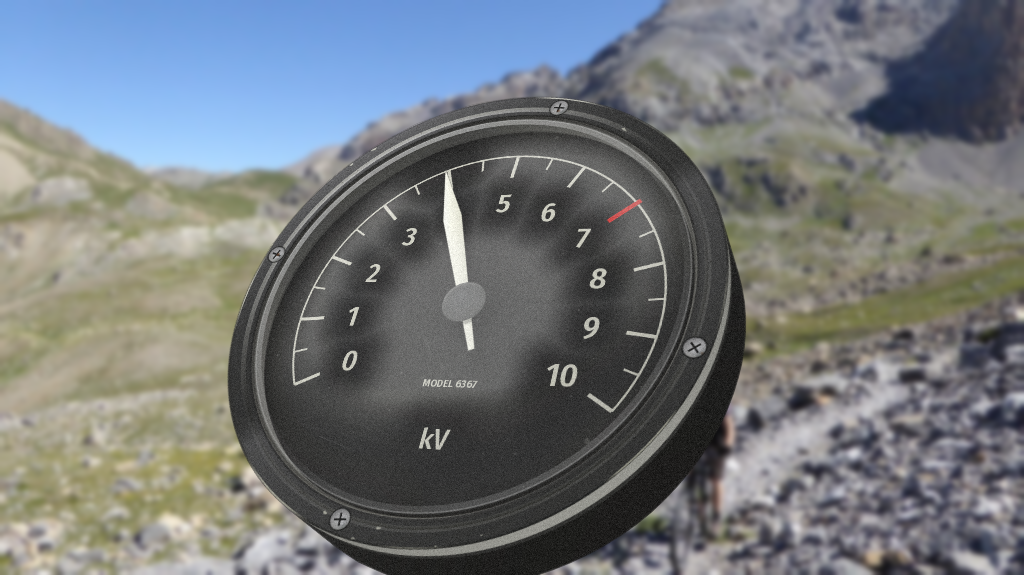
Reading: {"value": 4, "unit": "kV"}
